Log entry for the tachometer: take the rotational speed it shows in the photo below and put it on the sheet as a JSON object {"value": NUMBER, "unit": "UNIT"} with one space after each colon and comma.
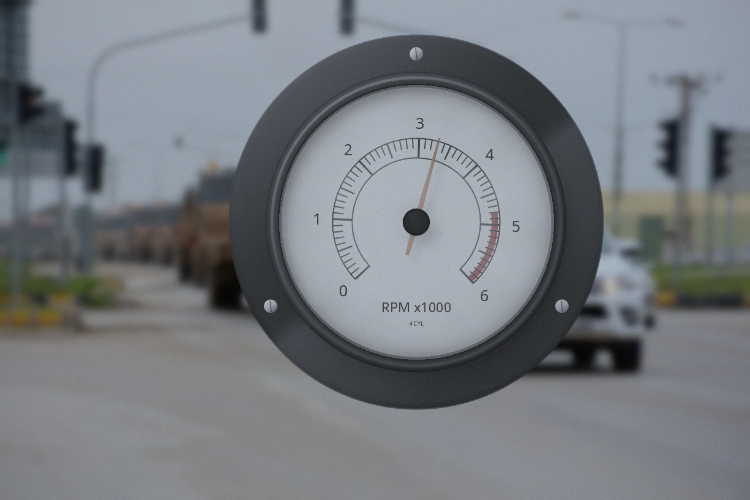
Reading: {"value": 3300, "unit": "rpm"}
